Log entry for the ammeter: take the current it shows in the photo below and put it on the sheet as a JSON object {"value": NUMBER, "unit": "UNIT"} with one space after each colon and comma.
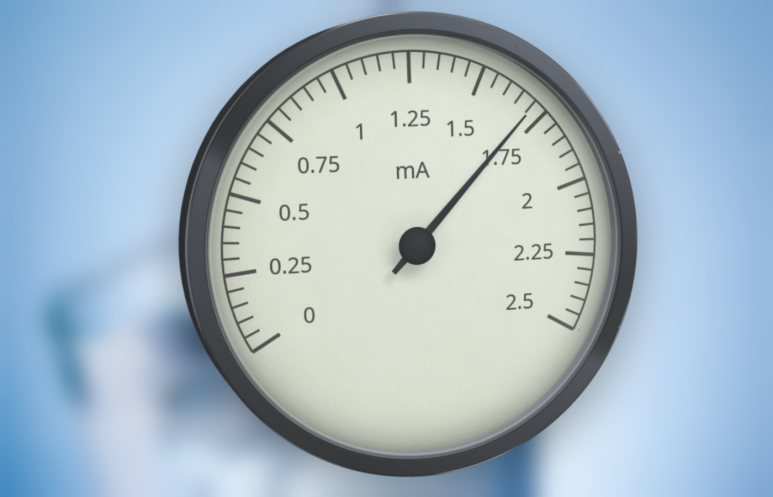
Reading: {"value": 1.7, "unit": "mA"}
